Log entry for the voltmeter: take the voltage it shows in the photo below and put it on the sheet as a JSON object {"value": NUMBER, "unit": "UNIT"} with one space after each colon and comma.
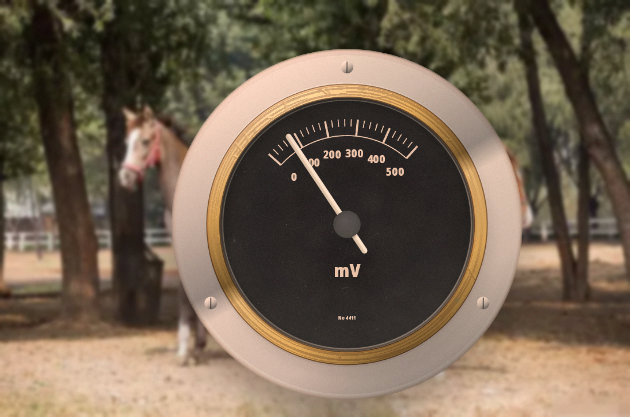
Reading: {"value": 80, "unit": "mV"}
